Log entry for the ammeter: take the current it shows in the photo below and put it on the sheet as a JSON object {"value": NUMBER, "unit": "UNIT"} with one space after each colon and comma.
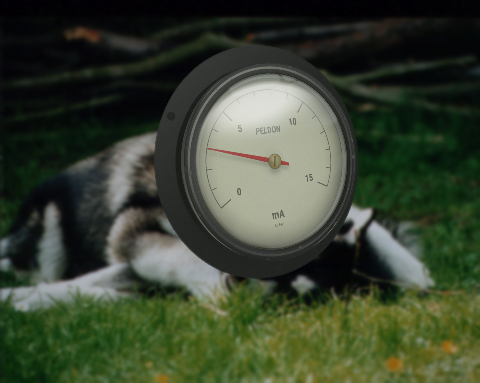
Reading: {"value": 3, "unit": "mA"}
